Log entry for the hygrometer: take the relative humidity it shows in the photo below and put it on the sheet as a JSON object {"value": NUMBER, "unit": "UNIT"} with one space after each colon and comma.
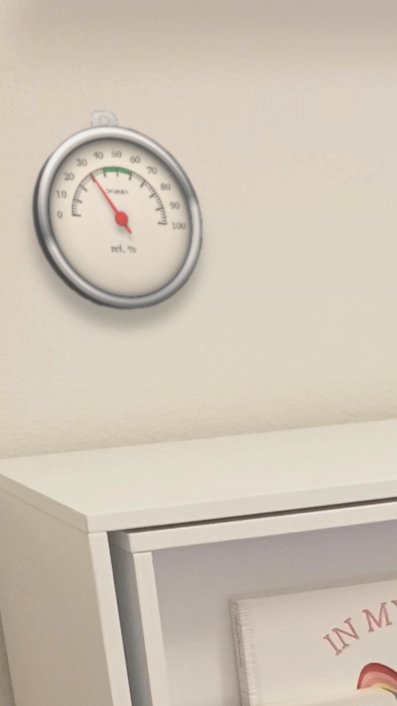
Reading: {"value": 30, "unit": "%"}
